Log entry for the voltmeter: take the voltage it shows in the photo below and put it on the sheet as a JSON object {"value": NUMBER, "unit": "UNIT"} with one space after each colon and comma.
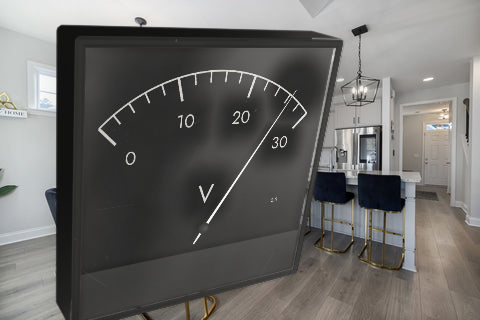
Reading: {"value": 26, "unit": "V"}
